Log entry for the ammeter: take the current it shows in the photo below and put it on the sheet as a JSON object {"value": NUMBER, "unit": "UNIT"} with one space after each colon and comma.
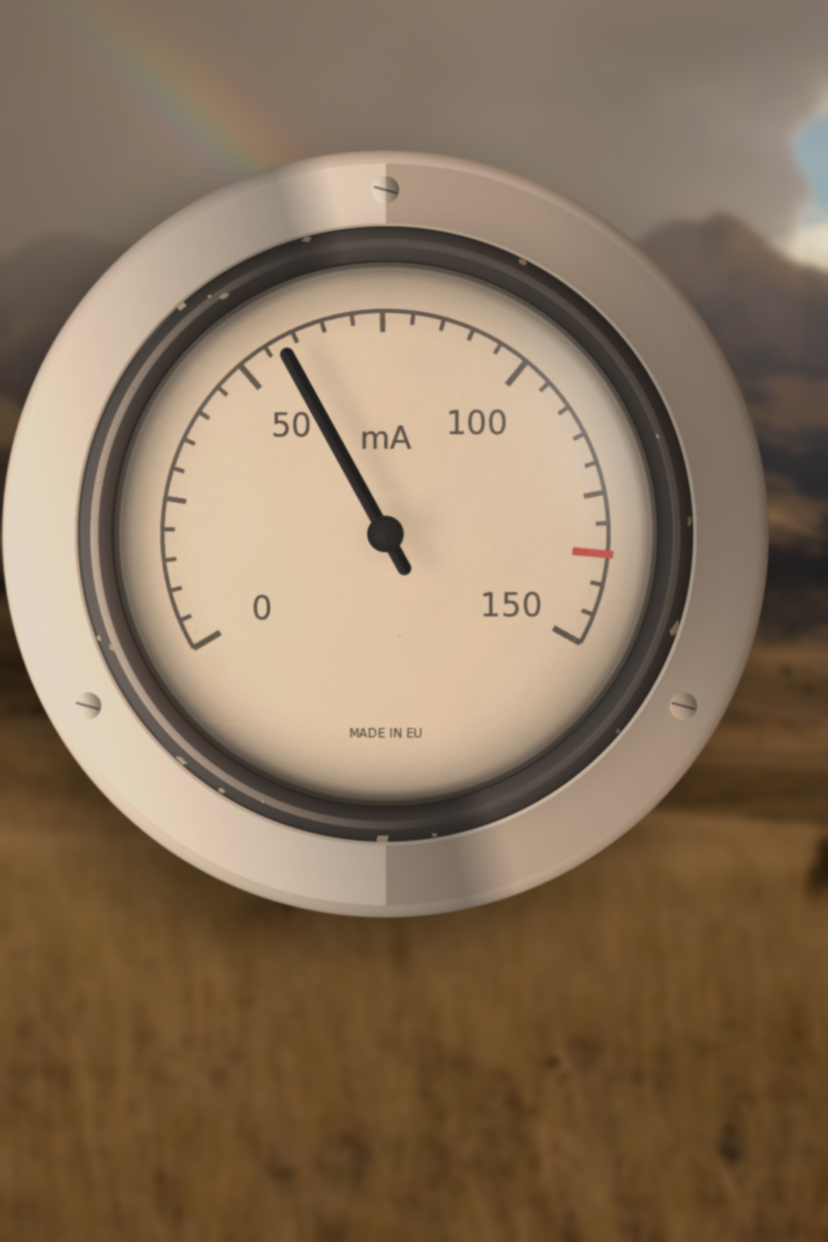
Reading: {"value": 57.5, "unit": "mA"}
